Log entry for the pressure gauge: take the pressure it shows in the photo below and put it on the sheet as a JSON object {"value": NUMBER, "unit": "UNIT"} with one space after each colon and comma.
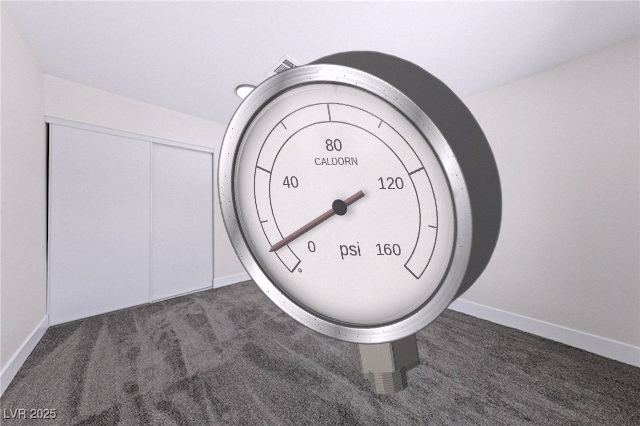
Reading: {"value": 10, "unit": "psi"}
